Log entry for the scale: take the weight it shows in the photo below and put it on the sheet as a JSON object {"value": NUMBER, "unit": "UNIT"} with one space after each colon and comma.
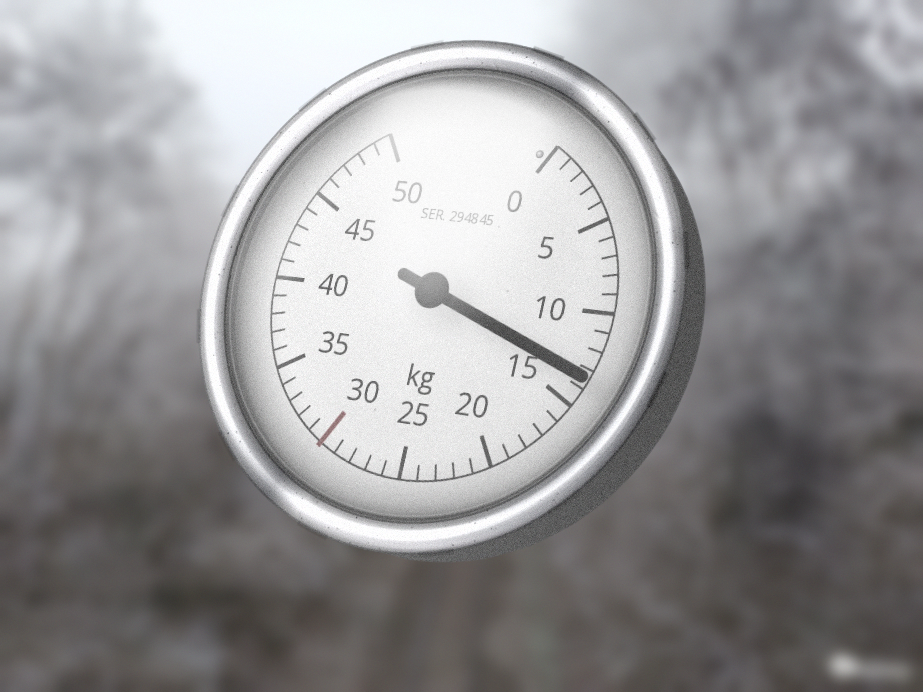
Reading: {"value": 13.5, "unit": "kg"}
